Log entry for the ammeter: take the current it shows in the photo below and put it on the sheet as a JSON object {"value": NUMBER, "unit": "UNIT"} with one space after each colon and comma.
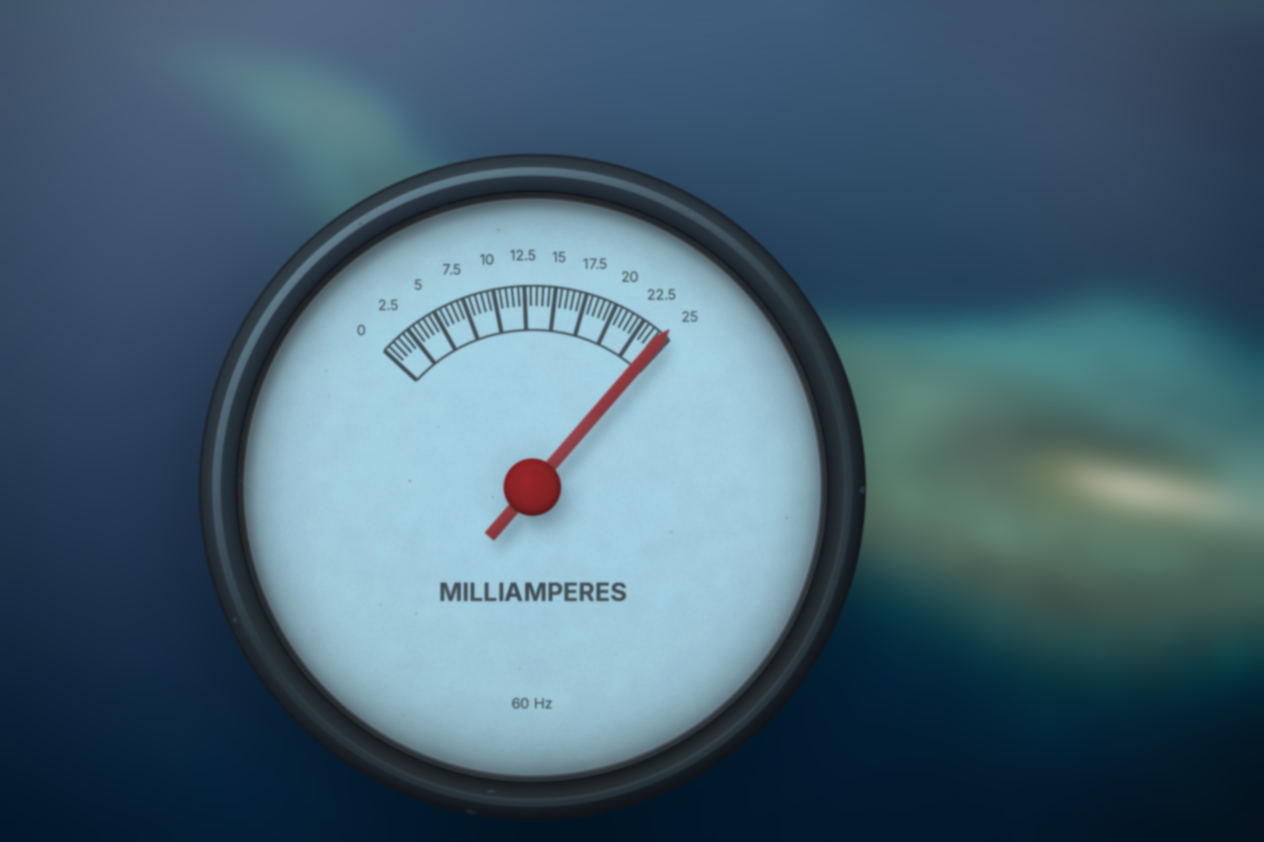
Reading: {"value": 24.5, "unit": "mA"}
